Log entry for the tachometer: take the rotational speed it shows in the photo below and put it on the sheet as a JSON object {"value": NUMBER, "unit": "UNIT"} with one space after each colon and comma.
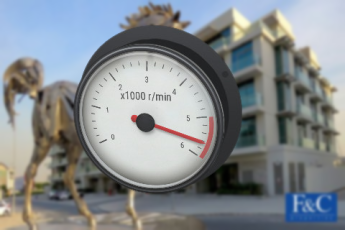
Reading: {"value": 5600, "unit": "rpm"}
